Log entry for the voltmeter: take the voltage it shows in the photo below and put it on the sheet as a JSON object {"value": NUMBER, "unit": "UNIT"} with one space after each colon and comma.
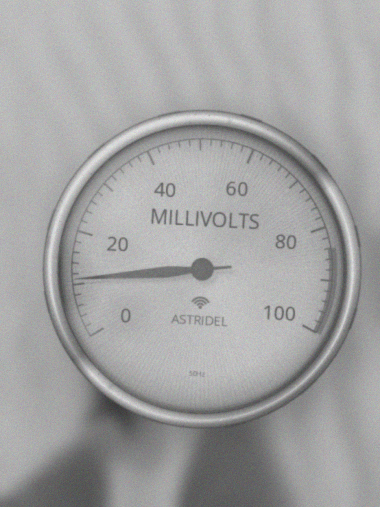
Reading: {"value": 11, "unit": "mV"}
